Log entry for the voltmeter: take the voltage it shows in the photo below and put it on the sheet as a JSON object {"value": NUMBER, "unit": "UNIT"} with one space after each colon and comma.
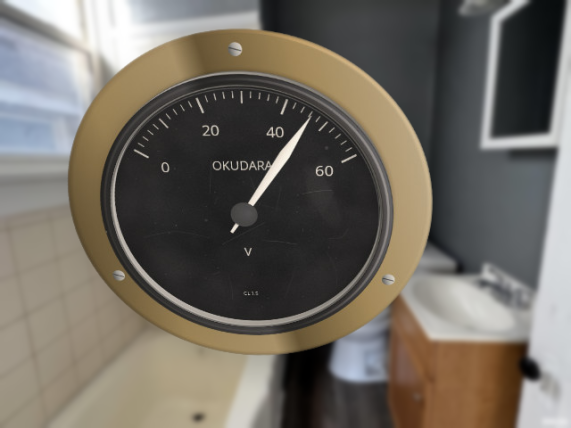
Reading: {"value": 46, "unit": "V"}
